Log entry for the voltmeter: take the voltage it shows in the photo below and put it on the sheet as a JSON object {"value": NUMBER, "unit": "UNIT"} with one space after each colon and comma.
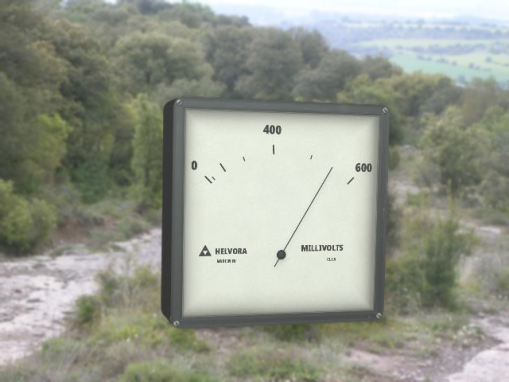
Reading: {"value": 550, "unit": "mV"}
